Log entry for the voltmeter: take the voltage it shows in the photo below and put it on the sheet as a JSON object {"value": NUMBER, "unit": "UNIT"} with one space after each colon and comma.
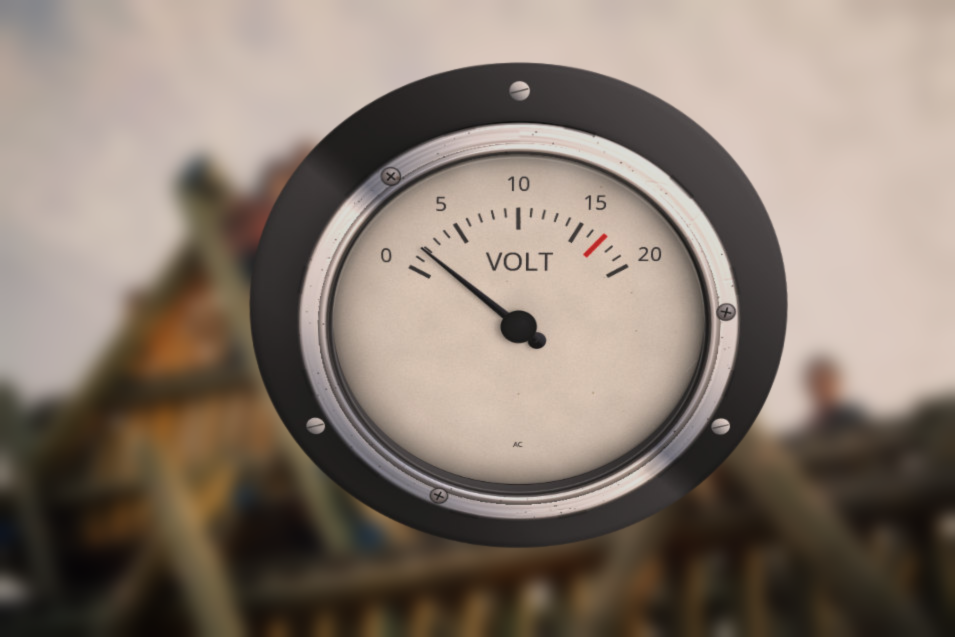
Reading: {"value": 2, "unit": "V"}
